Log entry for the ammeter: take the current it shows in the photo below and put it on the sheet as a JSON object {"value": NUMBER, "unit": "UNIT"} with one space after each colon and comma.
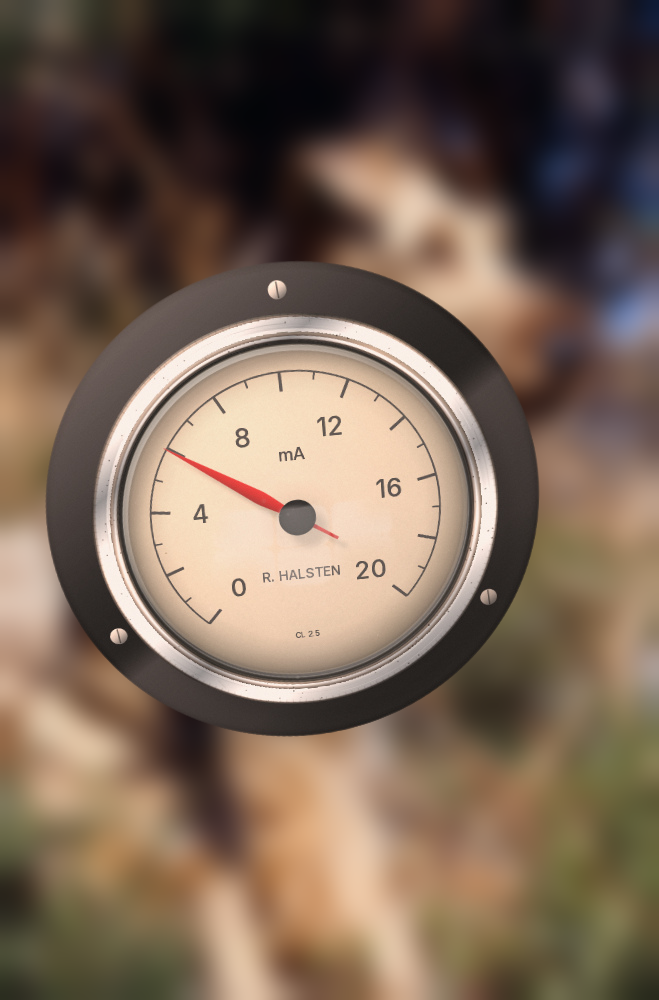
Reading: {"value": 6, "unit": "mA"}
